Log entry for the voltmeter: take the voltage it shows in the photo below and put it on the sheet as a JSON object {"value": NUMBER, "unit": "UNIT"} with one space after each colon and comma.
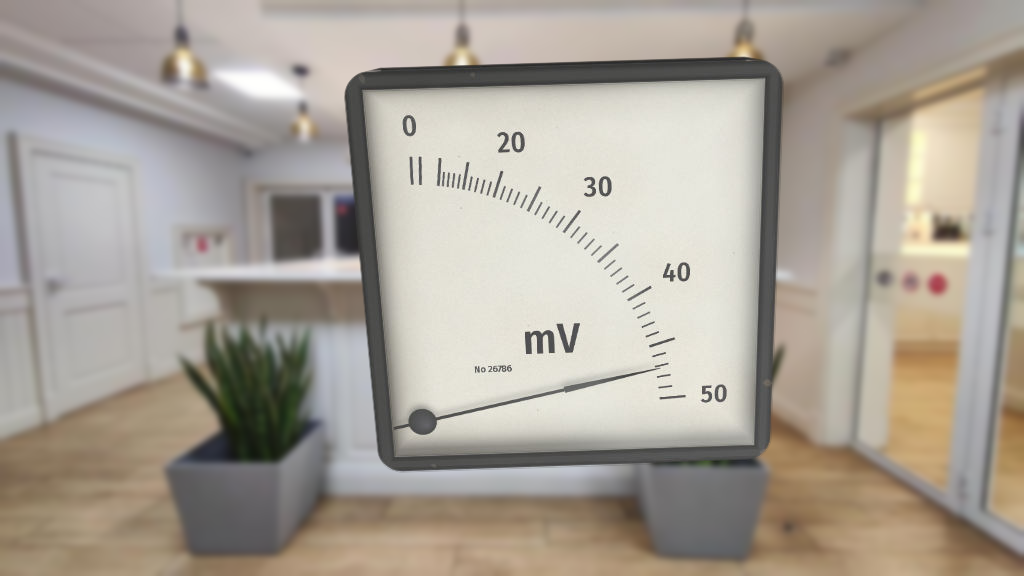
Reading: {"value": 47, "unit": "mV"}
